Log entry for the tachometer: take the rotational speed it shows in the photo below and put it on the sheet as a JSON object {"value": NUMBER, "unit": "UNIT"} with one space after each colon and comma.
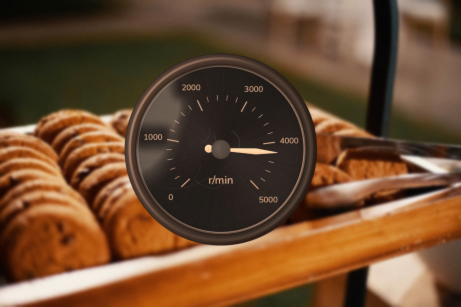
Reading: {"value": 4200, "unit": "rpm"}
